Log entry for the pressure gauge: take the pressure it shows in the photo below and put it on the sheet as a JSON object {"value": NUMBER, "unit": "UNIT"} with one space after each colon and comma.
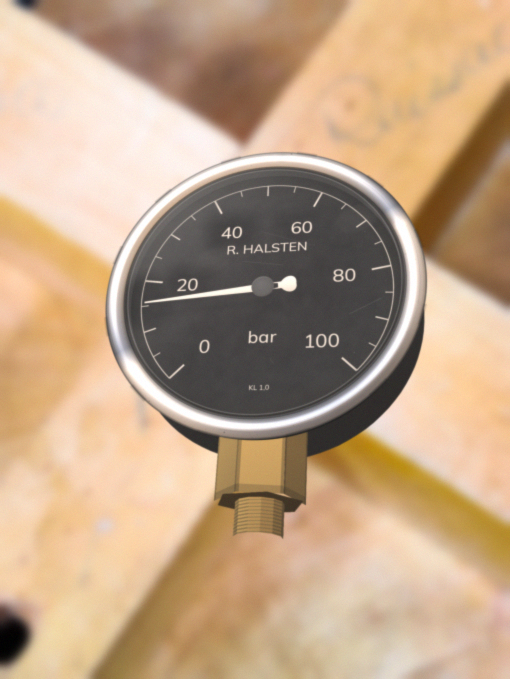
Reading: {"value": 15, "unit": "bar"}
